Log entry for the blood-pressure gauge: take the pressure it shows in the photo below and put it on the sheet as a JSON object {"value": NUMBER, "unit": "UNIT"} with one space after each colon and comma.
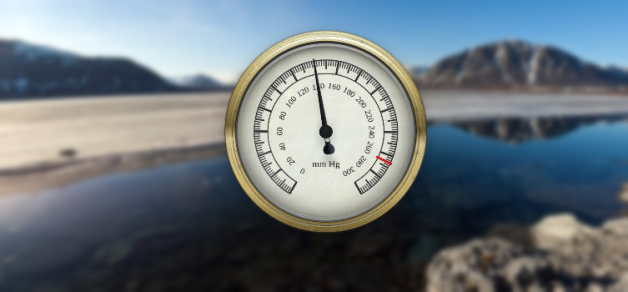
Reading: {"value": 140, "unit": "mmHg"}
